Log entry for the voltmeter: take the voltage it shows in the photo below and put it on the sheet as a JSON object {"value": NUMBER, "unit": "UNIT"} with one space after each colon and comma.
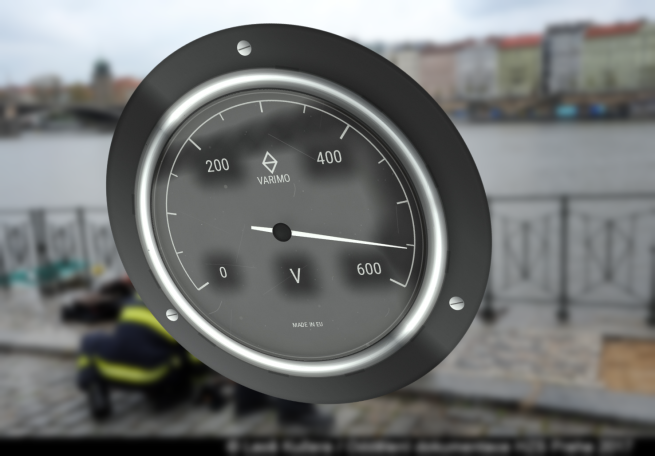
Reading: {"value": 550, "unit": "V"}
